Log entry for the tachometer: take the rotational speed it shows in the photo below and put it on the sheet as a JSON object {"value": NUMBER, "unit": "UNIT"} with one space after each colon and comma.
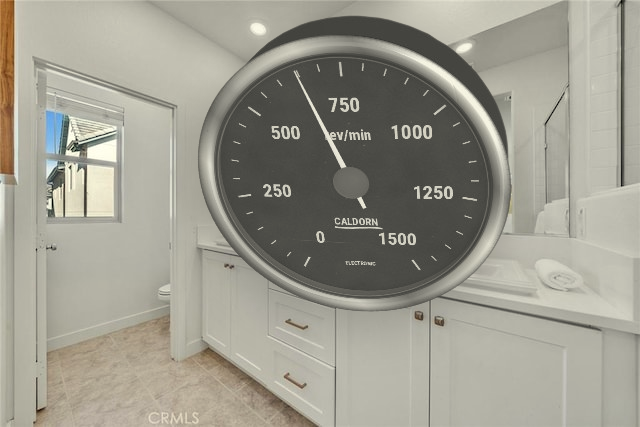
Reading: {"value": 650, "unit": "rpm"}
